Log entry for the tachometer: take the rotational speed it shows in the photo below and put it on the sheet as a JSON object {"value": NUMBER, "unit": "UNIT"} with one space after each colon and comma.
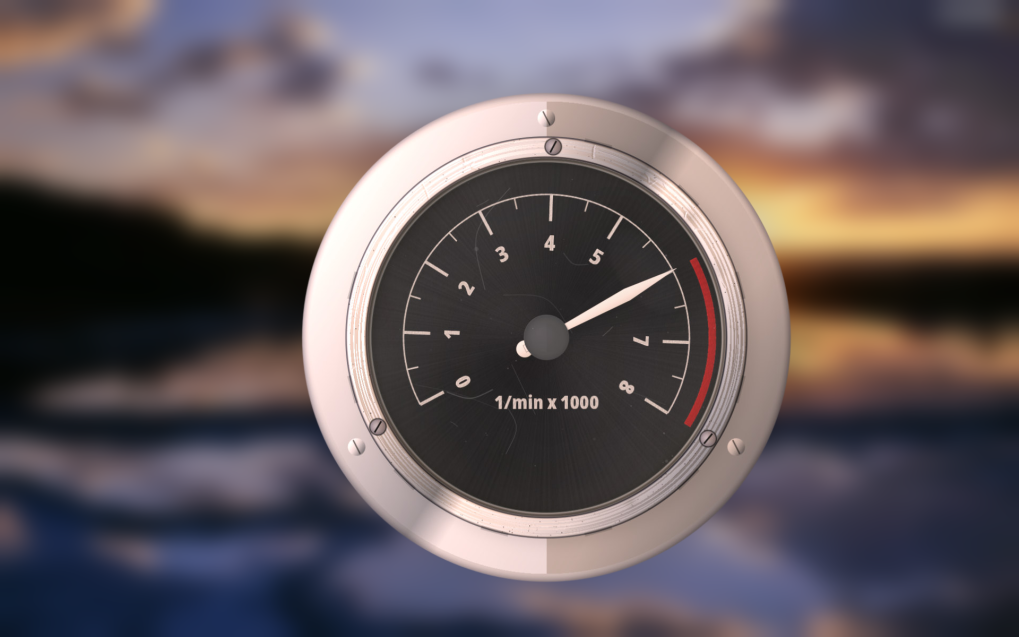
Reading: {"value": 6000, "unit": "rpm"}
